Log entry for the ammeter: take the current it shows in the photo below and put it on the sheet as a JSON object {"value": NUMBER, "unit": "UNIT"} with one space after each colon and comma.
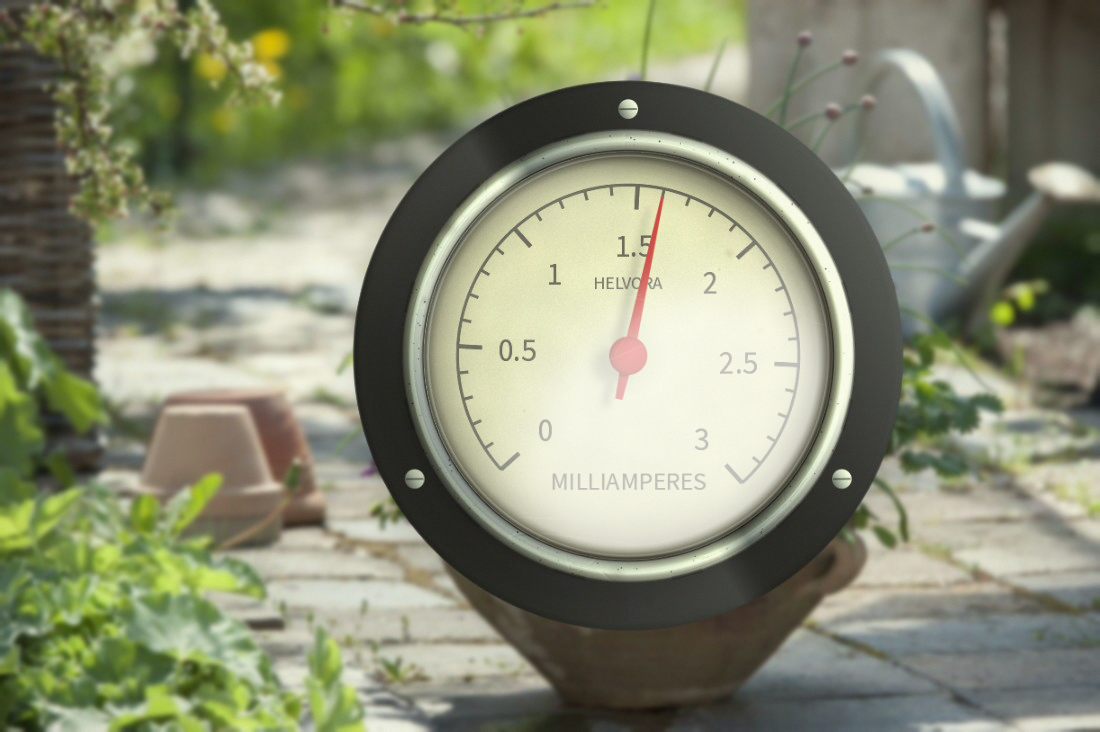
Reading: {"value": 1.6, "unit": "mA"}
